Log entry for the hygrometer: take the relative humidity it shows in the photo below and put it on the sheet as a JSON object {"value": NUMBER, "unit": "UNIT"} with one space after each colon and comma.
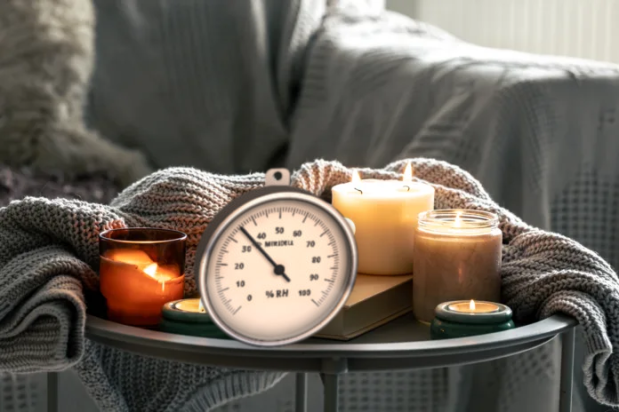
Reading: {"value": 35, "unit": "%"}
